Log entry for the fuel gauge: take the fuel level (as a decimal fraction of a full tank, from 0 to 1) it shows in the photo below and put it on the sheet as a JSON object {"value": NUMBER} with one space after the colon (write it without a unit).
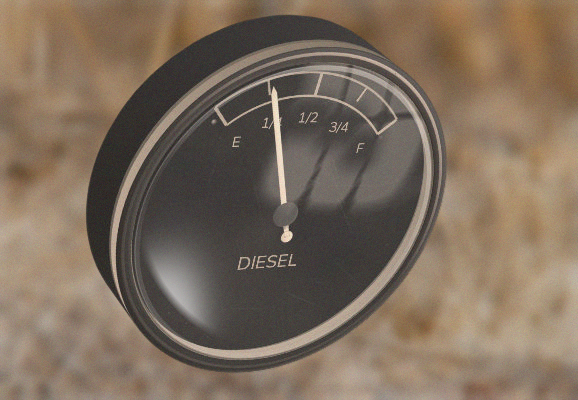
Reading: {"value": 0.25}
